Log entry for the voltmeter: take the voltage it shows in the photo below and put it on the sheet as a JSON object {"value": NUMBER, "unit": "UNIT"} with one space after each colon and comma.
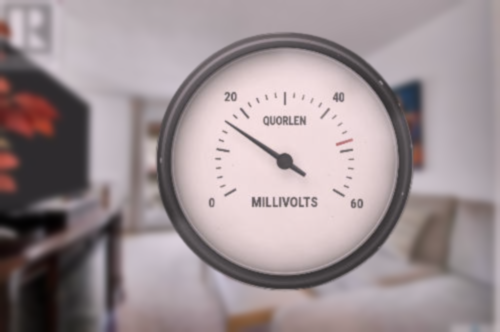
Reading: {"value": 16, "unit": "mV"}
